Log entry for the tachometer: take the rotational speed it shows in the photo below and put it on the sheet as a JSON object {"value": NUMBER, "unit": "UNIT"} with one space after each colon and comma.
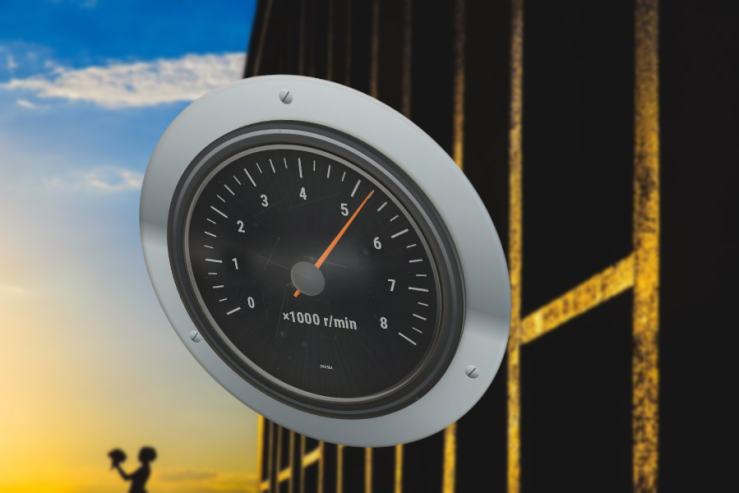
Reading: {"value": 5250, "unit": "rpm"}
